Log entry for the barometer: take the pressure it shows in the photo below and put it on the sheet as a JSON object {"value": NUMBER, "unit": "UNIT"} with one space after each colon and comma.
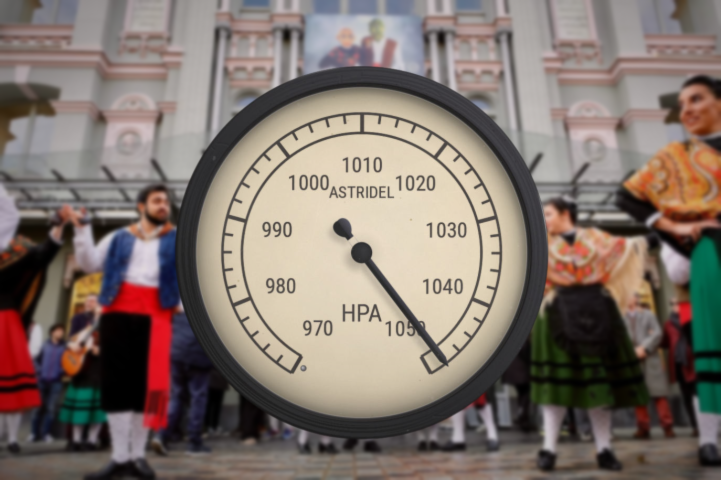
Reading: {"value": 1048, "unit": "hPa"}
